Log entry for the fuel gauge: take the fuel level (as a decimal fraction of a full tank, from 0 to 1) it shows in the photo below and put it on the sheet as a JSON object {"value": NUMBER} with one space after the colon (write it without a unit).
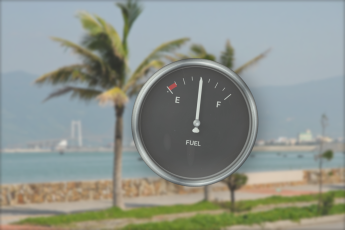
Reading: {"value": 0.5}
